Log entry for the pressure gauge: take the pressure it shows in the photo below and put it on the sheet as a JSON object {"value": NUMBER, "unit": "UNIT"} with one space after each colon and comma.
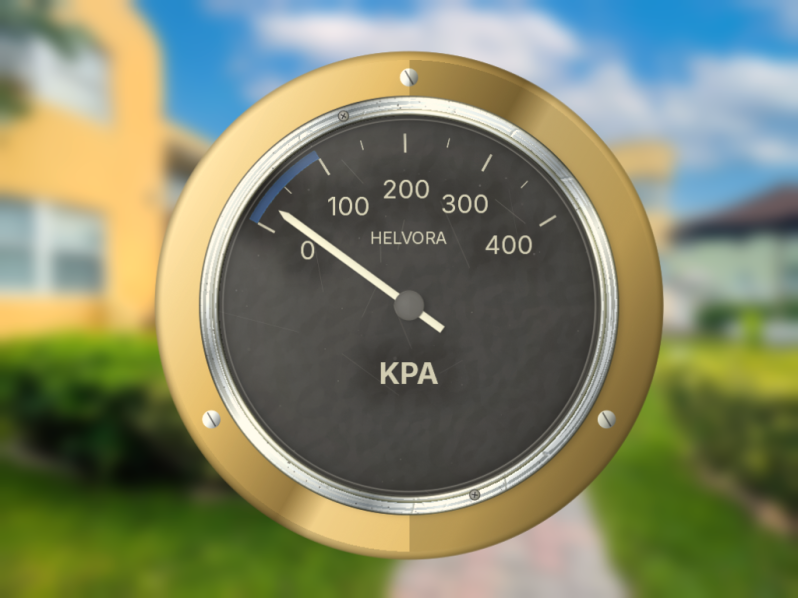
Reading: {"value": 25, "unit": "kPa"}
